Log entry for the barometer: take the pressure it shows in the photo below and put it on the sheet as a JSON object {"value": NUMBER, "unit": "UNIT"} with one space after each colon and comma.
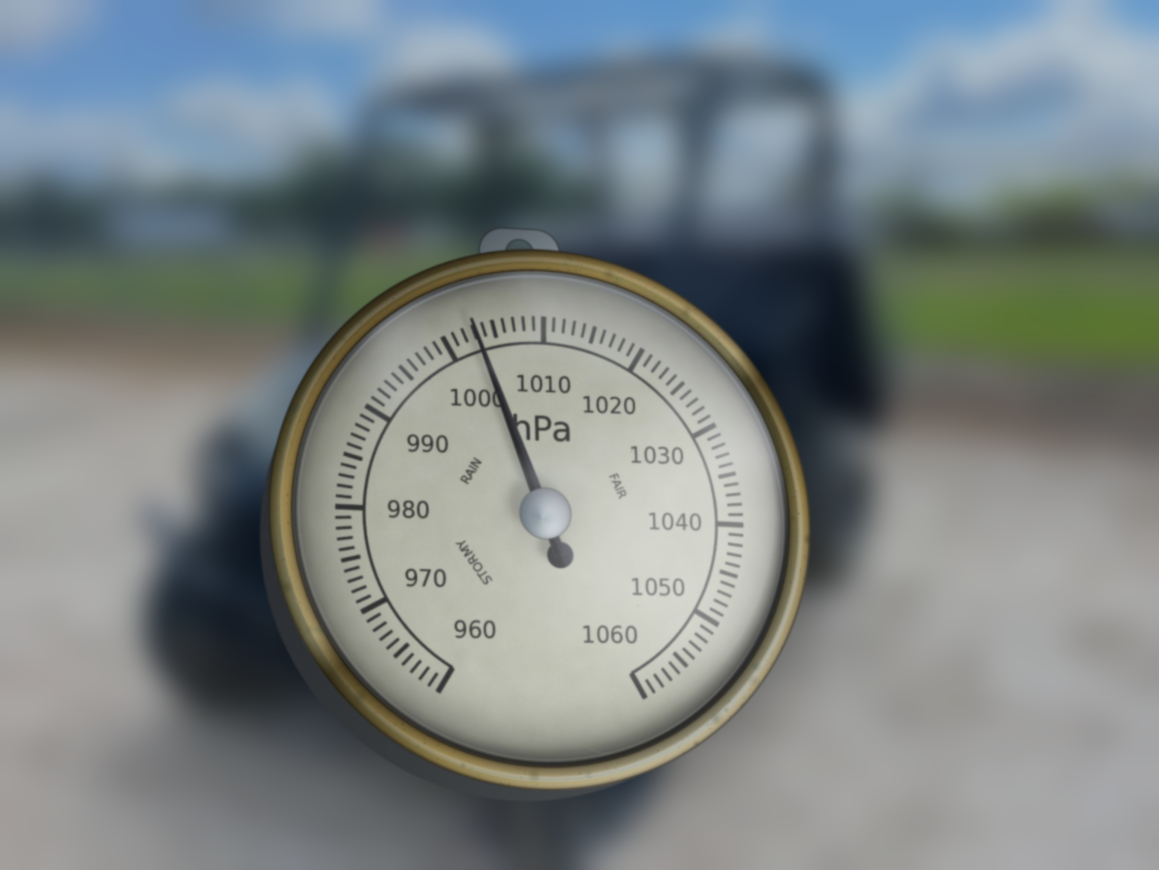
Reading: {"value": 1003, "unit": "hPa"}
